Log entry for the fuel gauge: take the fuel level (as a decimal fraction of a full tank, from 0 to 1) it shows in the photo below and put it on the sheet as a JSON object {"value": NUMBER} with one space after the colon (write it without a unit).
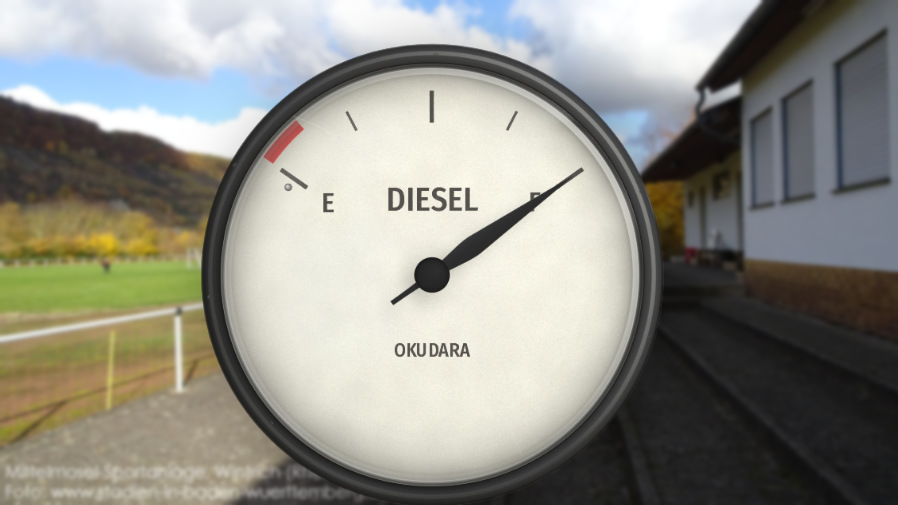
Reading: {"value": 1}
